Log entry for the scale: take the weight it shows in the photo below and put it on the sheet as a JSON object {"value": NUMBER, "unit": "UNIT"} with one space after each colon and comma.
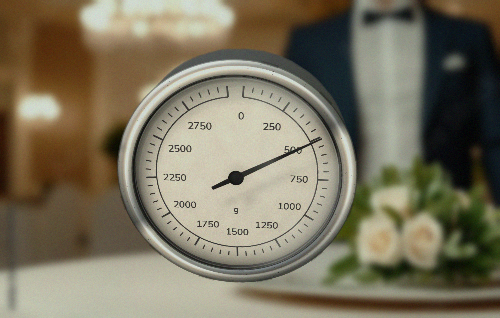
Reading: {"value": 500, "unit": "g"}
